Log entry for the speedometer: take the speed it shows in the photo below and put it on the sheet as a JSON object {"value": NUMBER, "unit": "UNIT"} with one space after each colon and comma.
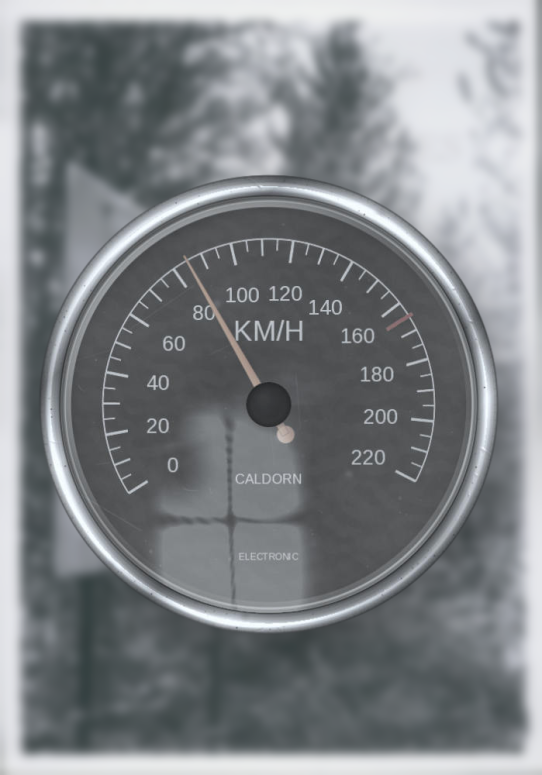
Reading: {"value": 85, "unit": "km/h"}
